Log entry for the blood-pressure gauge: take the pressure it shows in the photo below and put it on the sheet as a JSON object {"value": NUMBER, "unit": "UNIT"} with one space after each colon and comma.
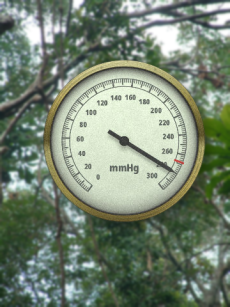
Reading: {"value": 280, "unit": "mmHg"}
